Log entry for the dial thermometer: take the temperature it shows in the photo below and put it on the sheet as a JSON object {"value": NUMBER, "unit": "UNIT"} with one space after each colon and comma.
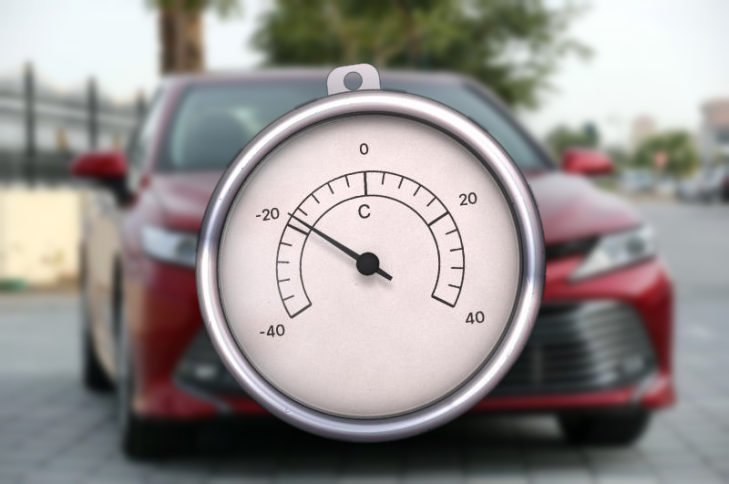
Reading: {"value": -18, "unit": "°C"}
